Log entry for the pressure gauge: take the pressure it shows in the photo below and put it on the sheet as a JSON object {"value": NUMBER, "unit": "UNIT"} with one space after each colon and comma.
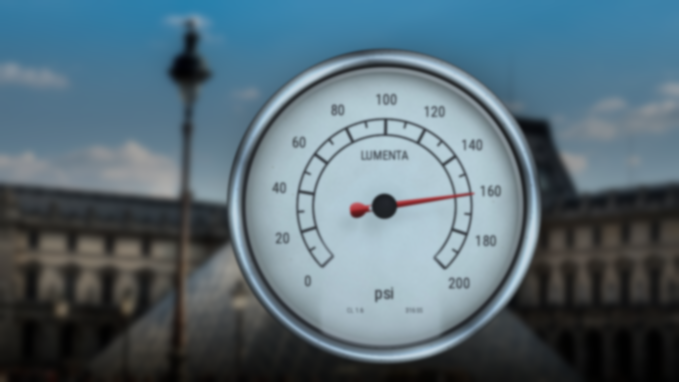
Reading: {"value": 160, "unit": "psi"}
